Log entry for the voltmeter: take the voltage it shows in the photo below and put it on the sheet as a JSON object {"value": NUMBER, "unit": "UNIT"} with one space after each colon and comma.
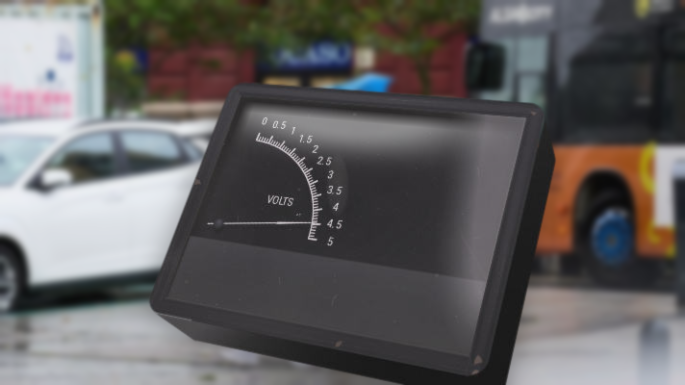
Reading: {"value": 4.5, "unit": "V"}
